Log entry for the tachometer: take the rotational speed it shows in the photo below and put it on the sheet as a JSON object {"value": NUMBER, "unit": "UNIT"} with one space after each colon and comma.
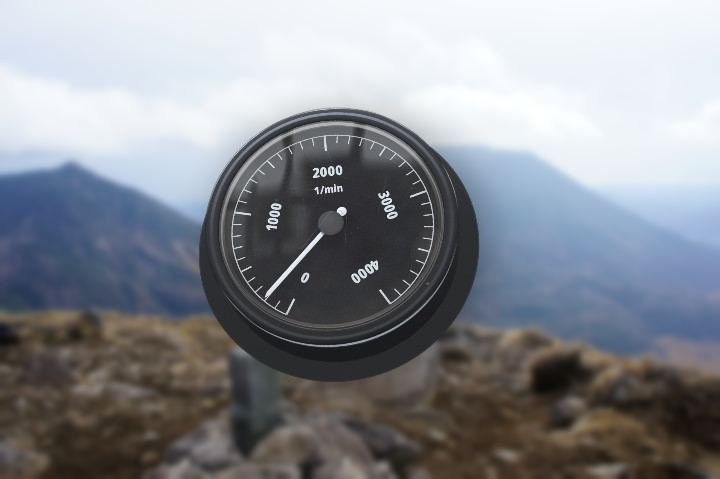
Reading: {"value": 200, "unit": "rpm"}
